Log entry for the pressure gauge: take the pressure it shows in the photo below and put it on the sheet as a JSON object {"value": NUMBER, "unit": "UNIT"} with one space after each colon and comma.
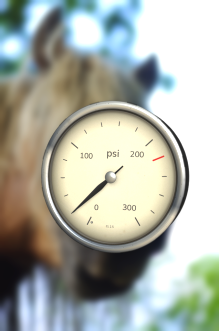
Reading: {"value": 20, "unit": "psi"}
